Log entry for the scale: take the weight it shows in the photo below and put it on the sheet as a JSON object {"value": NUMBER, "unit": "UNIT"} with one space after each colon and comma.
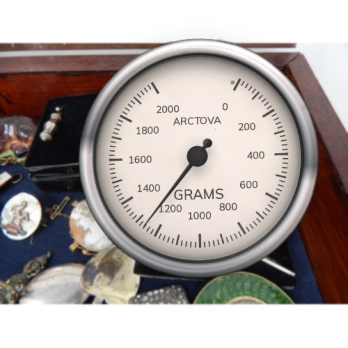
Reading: {"value": 1260, "unit": "g"}
